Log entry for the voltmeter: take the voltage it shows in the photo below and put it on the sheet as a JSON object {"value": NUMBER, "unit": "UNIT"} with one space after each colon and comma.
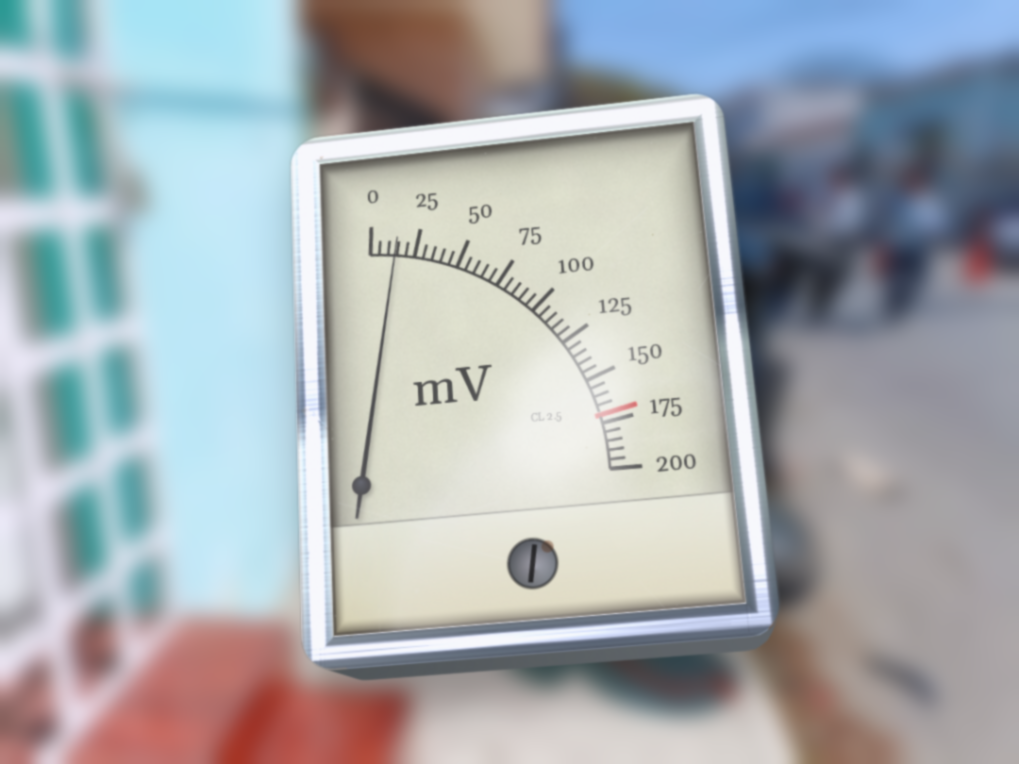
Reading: {"value": 15, "unit": "mV"}
